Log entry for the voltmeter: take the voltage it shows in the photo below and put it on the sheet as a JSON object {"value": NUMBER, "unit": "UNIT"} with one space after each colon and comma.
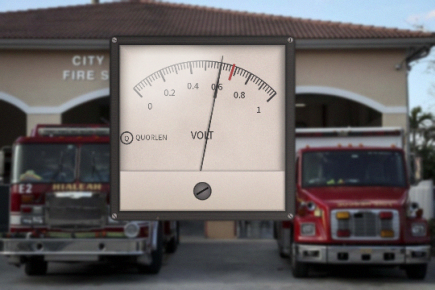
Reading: {"value": 0.6, "unit": "V"}
